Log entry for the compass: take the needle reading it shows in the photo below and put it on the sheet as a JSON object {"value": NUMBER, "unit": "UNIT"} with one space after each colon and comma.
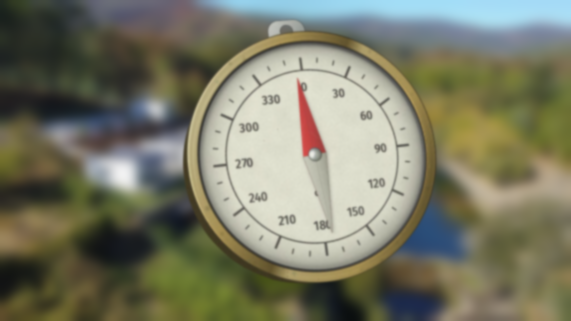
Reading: {"value": 355, "unit": "°"}
